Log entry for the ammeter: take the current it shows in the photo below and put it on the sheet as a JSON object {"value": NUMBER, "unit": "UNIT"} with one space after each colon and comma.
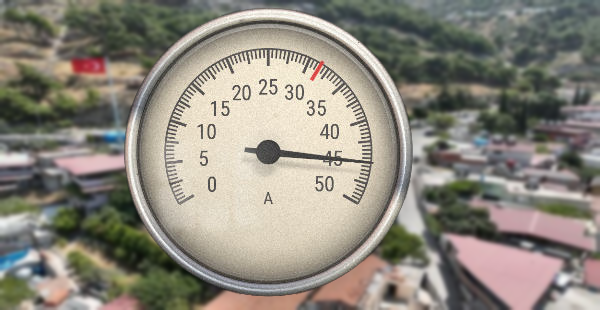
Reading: {"value": 45, "unit": "A"}
